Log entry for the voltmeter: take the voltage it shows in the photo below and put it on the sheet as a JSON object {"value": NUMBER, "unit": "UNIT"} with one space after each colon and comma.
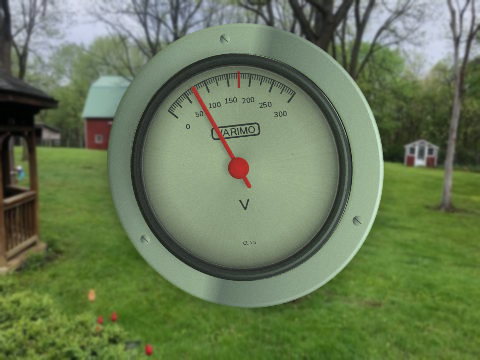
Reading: {"value": 75, "unit": "V"}
